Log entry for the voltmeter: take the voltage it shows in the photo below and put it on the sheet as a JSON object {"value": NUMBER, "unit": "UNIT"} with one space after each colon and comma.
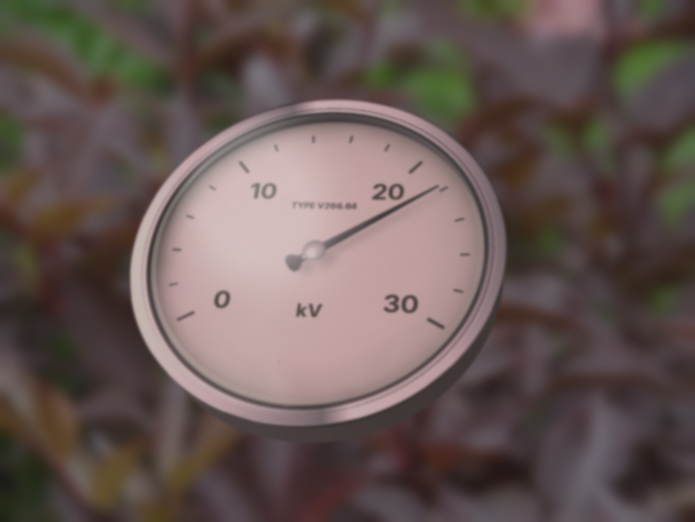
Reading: {"value": 22, "unit": "kV"}
